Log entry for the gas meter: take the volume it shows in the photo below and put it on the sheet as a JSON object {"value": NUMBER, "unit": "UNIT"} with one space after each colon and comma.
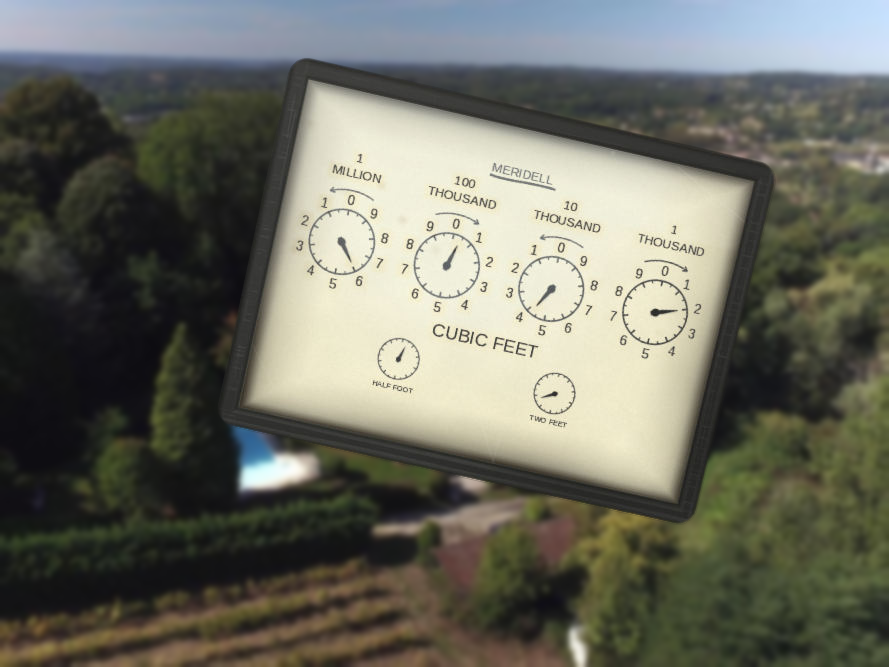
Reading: {"value": 604200, "unit": "ft³"}
